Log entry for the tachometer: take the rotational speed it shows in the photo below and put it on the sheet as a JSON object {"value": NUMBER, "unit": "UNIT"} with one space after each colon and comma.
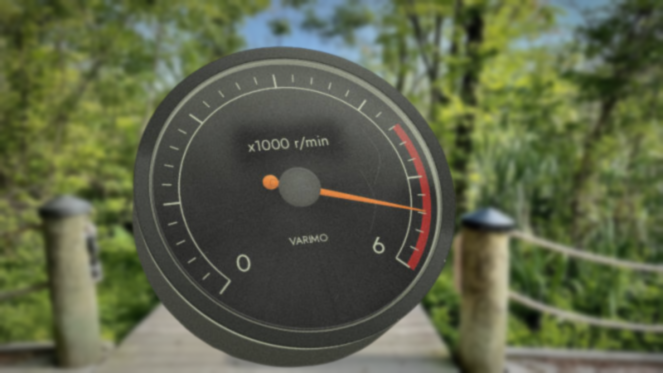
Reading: {"value": 5400, "unit": "rpm"}
